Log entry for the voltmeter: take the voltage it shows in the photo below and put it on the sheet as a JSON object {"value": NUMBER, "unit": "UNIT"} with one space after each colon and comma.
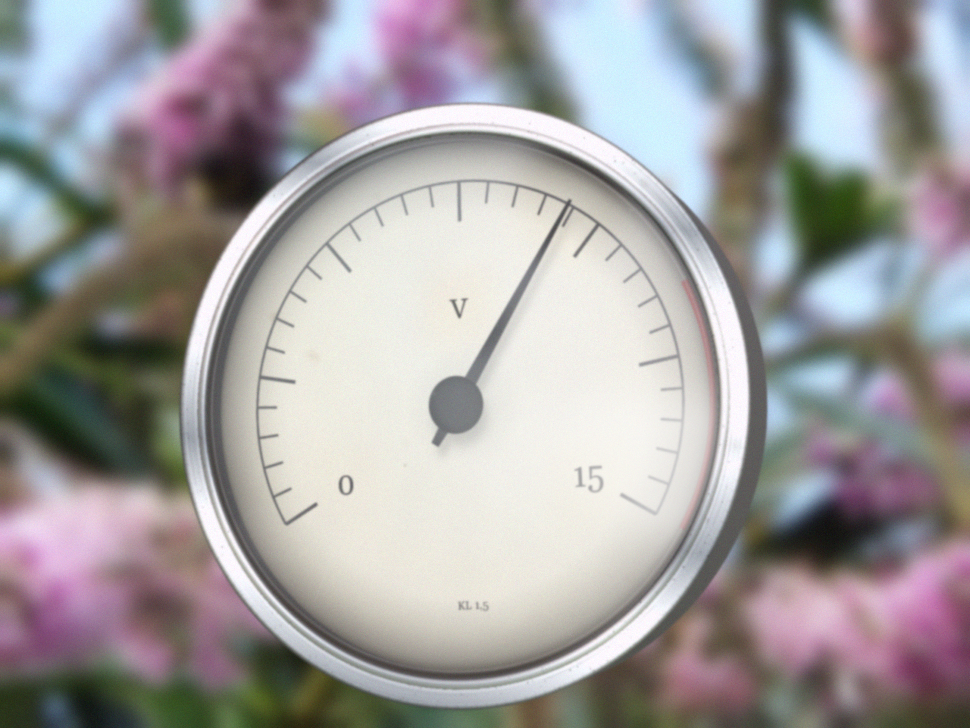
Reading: {"value": 9.5, "unit": "V"}
